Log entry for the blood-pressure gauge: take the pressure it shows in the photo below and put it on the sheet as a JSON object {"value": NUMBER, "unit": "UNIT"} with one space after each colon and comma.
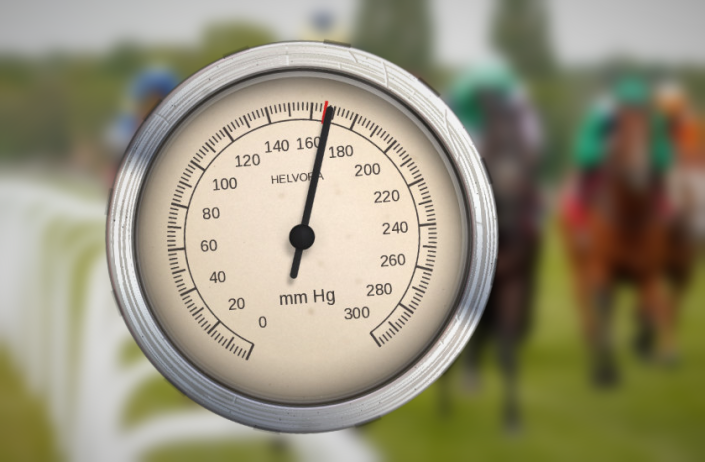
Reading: {"value": 168, "unit": "mmHg"}
